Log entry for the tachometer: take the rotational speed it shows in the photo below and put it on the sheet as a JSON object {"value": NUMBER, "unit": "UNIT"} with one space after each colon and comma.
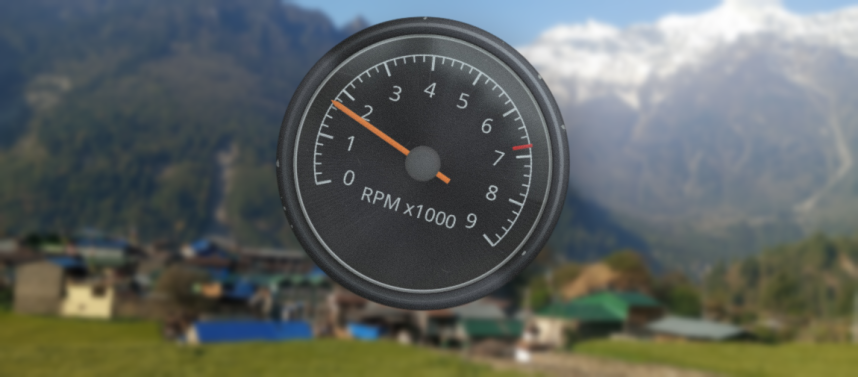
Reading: {"value": 1700, "unit": "rpm"}
